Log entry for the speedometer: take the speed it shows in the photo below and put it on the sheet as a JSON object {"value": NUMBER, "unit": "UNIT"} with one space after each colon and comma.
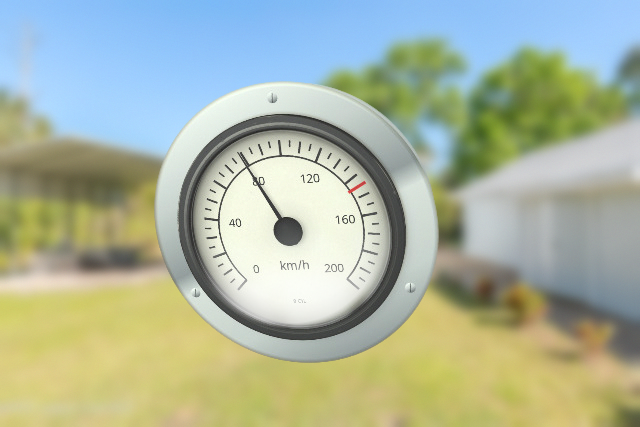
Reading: {"value": 80, "unit": "km/h"}
